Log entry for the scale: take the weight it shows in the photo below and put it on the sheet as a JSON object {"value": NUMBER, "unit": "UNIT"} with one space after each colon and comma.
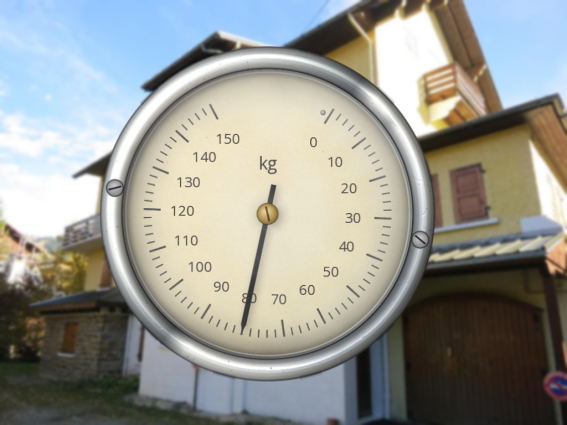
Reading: {"value": 80, "unit": "kg"}
